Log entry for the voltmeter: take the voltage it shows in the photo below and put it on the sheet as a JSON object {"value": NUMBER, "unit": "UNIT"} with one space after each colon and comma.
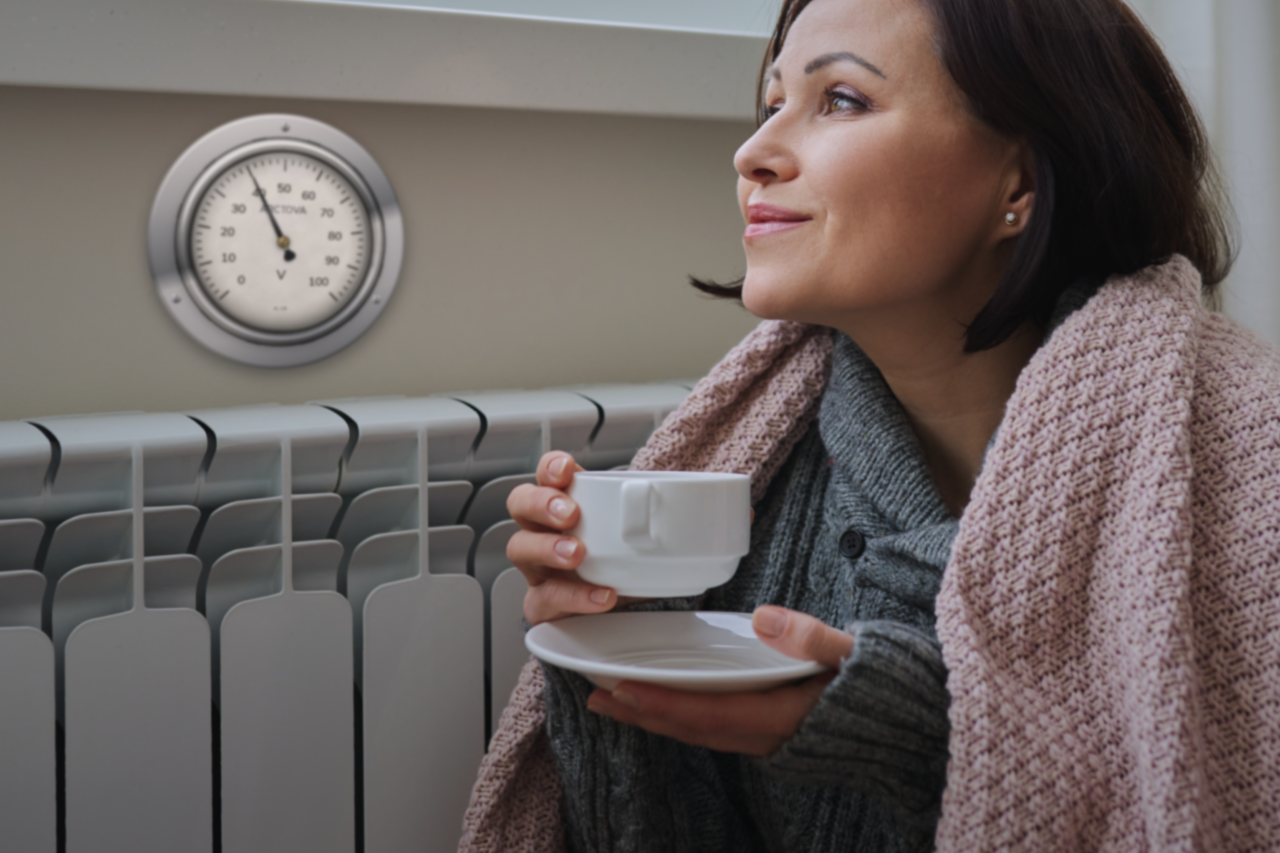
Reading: {"value": 40, "unit": "V"}
